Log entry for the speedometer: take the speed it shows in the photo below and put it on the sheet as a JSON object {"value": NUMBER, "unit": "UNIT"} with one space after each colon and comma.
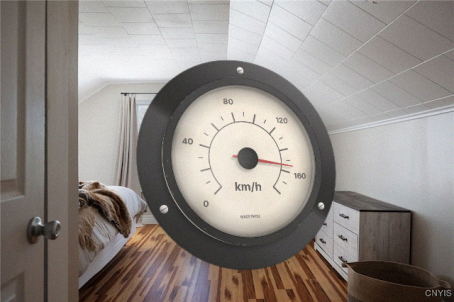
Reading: {"value": 155, "unit": "km/h"}
